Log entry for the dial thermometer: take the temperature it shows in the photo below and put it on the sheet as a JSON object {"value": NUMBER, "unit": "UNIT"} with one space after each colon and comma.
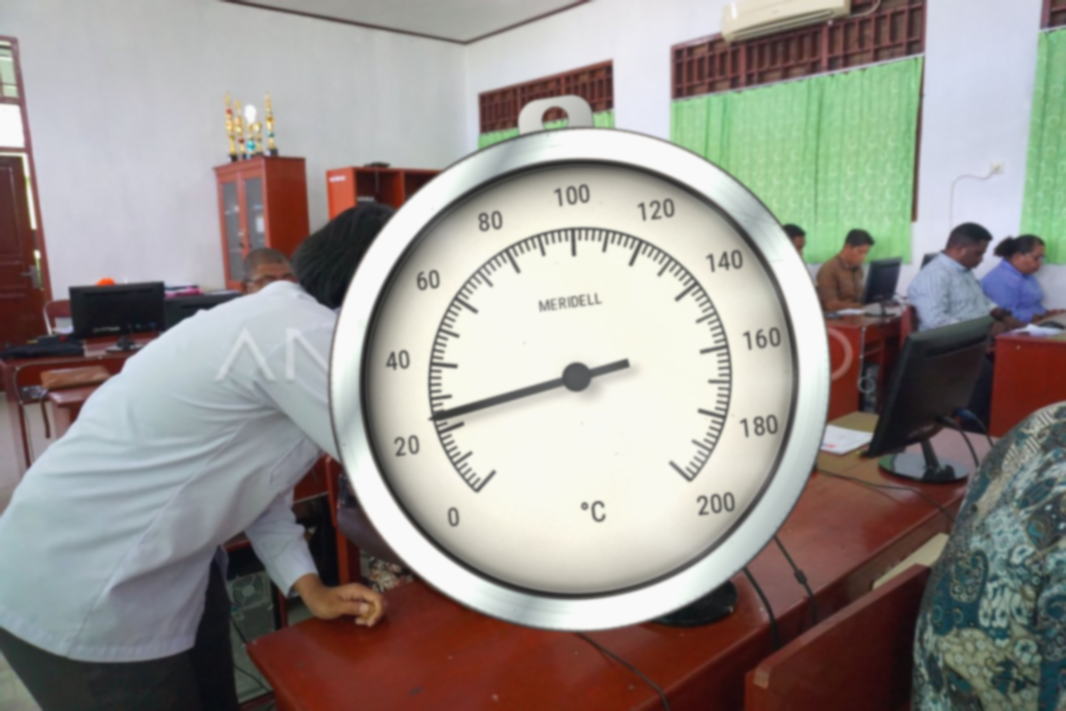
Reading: {"value": 24, "unit": "°C"}
